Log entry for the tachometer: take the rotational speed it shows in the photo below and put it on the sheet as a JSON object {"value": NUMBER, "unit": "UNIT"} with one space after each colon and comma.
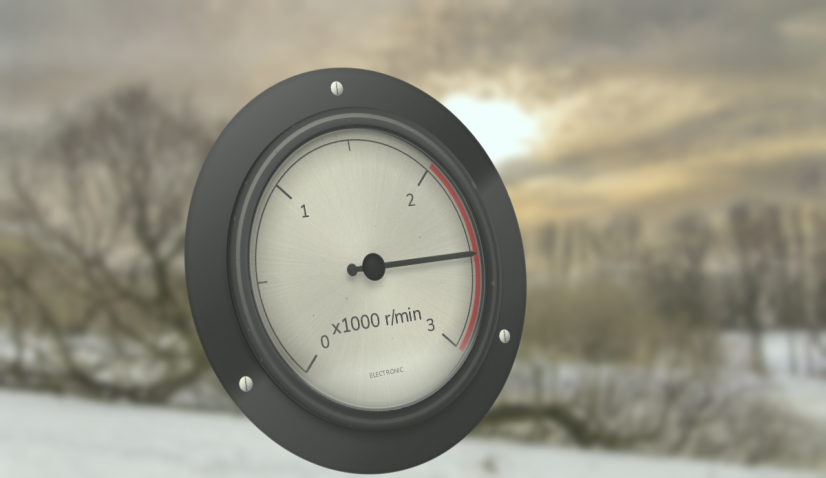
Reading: {"value": 2500, "unit": "rpm"}
